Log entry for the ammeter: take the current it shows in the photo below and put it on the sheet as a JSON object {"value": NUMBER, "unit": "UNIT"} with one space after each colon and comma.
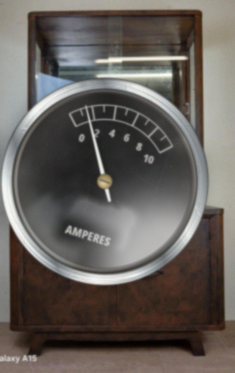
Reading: {"value": 1.5, "unit": "A"}
